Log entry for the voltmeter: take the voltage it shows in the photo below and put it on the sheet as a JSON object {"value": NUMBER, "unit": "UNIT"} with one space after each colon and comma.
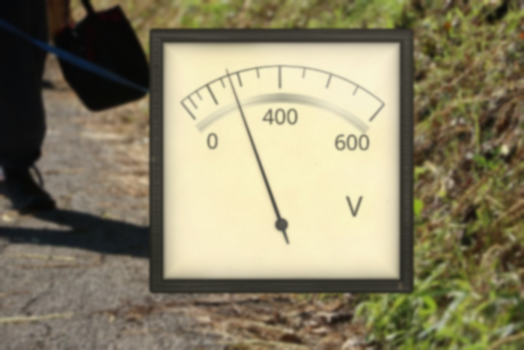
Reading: {"value": 275, "unit": "V"}
